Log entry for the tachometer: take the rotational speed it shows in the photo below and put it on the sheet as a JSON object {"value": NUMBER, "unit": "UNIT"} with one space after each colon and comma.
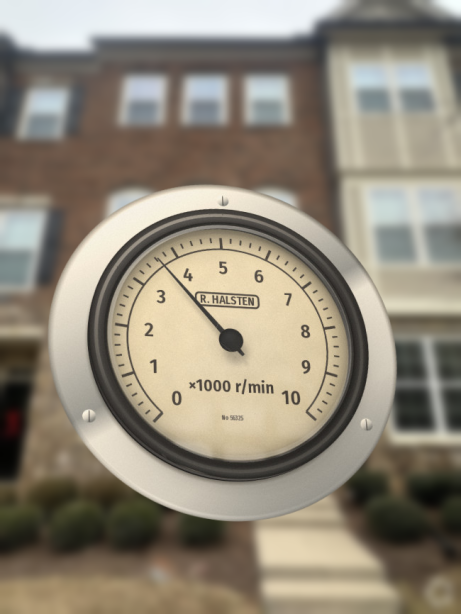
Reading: {"value": 3600, "unit": "rpm"}
